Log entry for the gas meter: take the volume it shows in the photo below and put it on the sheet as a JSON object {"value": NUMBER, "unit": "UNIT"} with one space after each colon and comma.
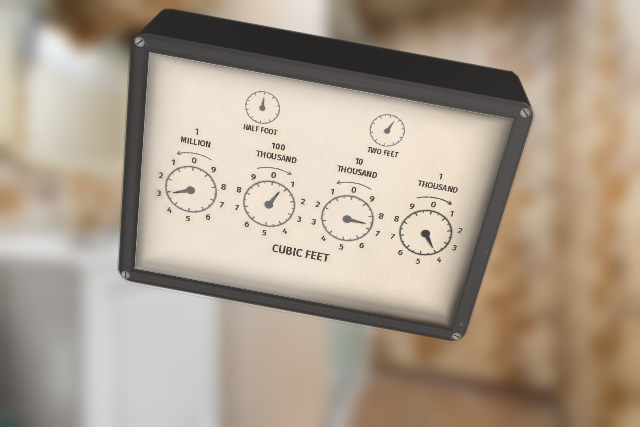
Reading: {"value": 307400, "unit": "ft³"}
